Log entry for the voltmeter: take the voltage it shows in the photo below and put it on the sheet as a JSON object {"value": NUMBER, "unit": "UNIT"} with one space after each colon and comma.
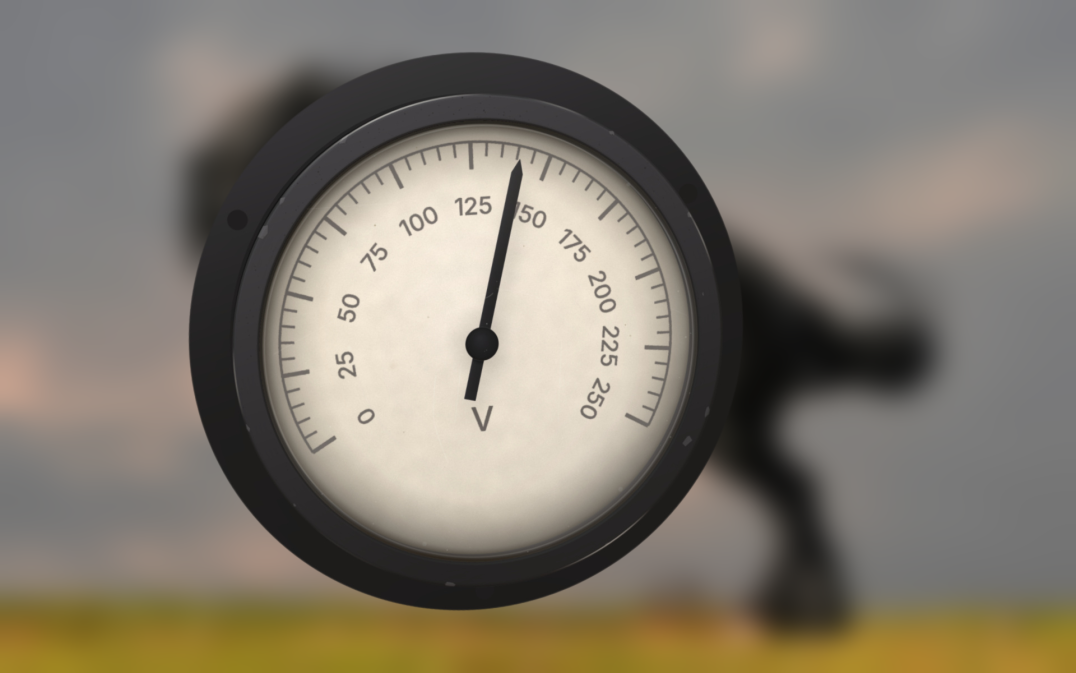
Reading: {"value": 140, "unit": "V"}
